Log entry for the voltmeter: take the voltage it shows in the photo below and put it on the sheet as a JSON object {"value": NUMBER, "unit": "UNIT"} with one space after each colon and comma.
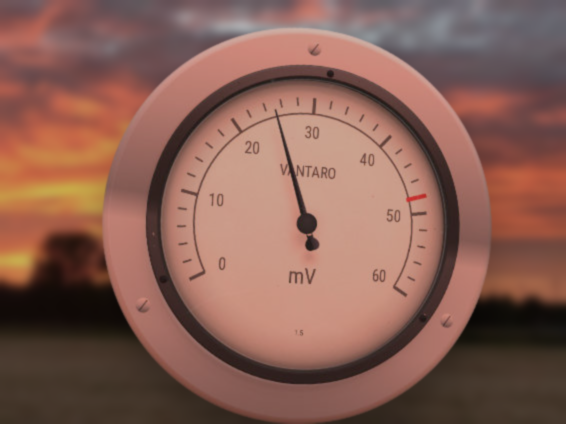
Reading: {"value": 25, "unit": "mV"}
